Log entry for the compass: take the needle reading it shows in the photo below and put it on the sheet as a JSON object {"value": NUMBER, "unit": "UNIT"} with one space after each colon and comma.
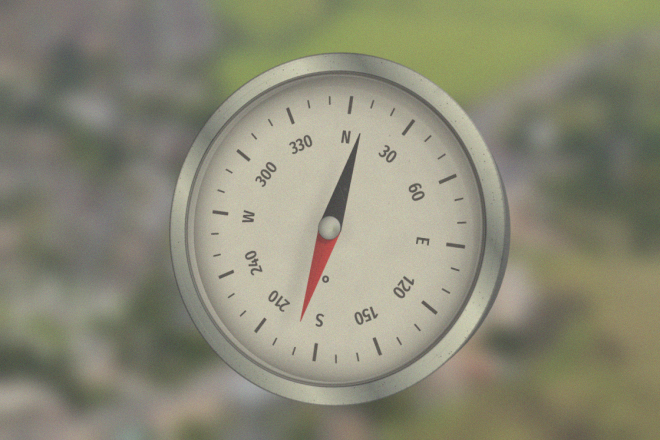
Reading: {"value": 190, "unit": "°"}
